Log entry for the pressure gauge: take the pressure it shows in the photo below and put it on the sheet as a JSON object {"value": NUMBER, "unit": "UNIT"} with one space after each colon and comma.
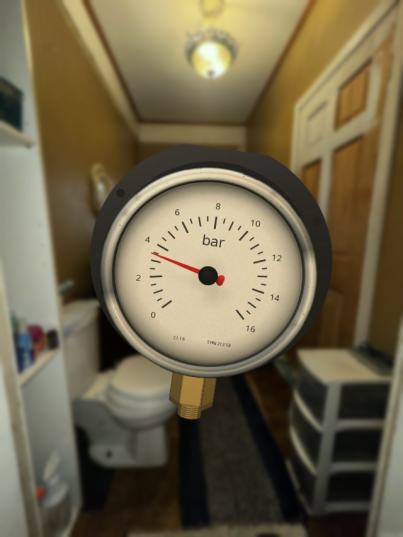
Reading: {"value": 3.5, "unit": "bar"}
